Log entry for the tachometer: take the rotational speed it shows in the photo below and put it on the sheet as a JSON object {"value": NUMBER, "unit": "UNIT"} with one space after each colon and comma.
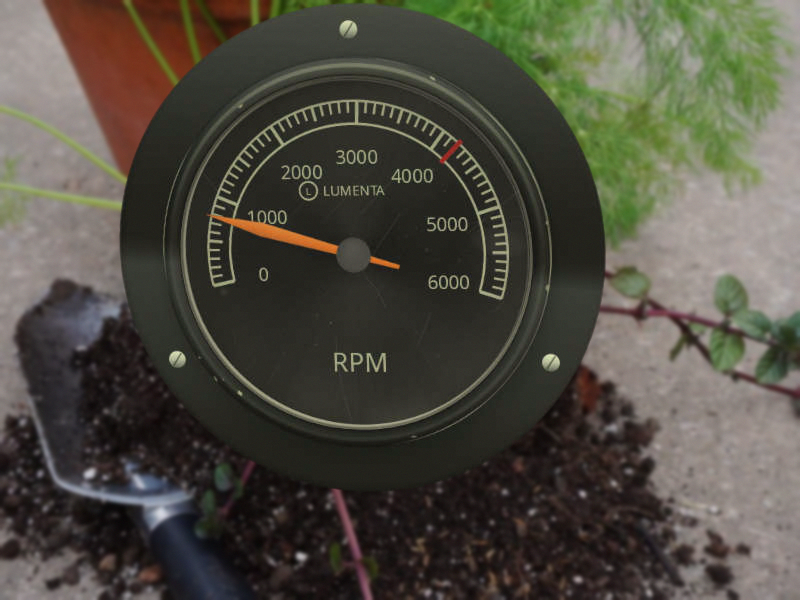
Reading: {"value": 800, "unit": "rpm"}
